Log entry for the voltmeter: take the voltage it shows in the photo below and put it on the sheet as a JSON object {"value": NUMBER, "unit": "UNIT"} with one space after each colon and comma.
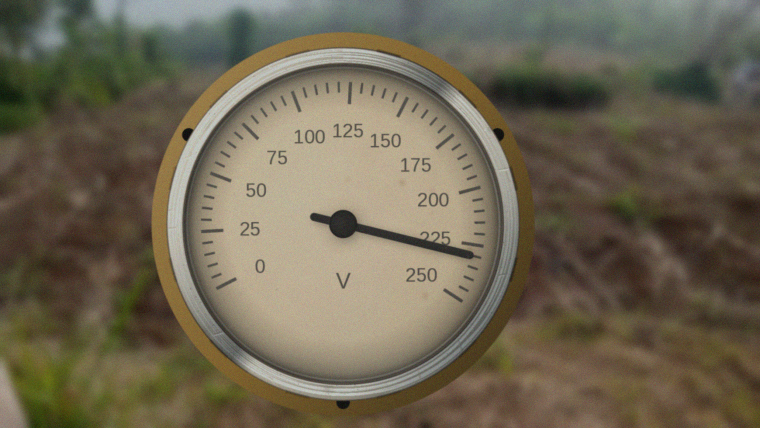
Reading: {"value": 230, "unit": "V"}
